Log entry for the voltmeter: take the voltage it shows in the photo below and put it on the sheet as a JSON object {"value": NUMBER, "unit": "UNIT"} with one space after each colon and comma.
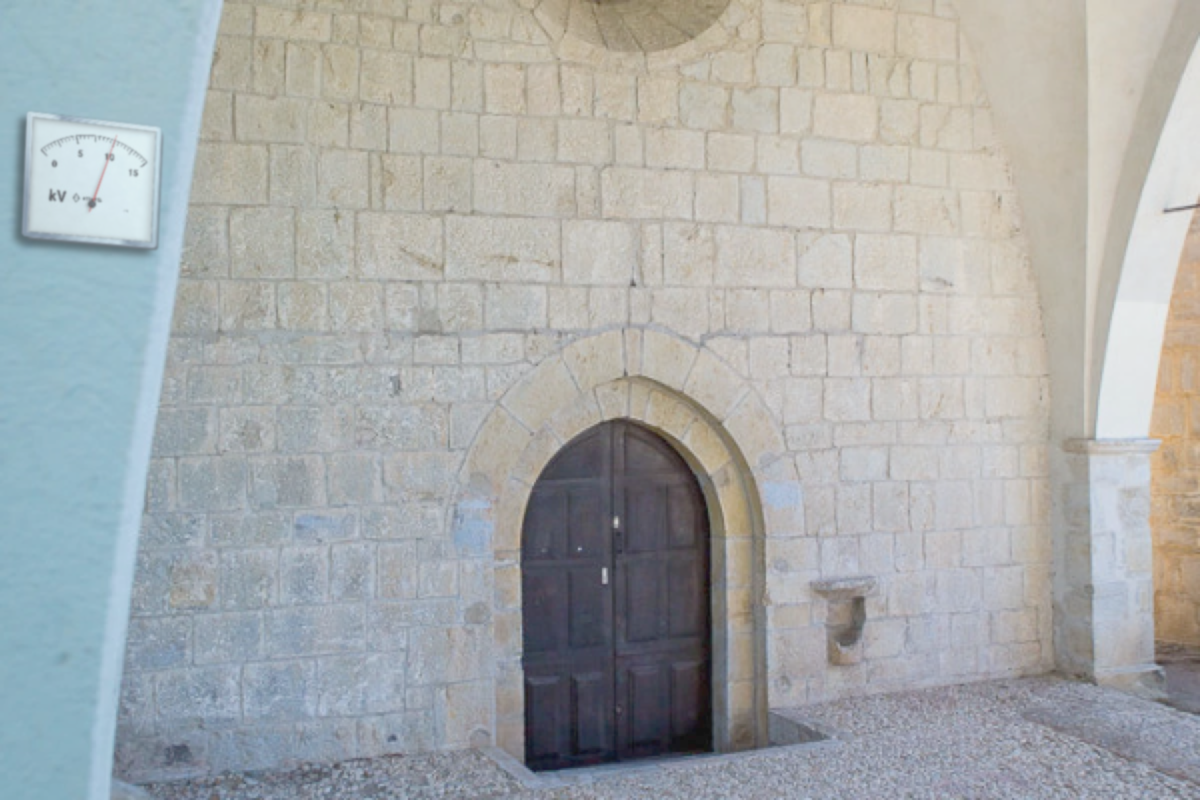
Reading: {"value": 10, "unit": "kV"}
